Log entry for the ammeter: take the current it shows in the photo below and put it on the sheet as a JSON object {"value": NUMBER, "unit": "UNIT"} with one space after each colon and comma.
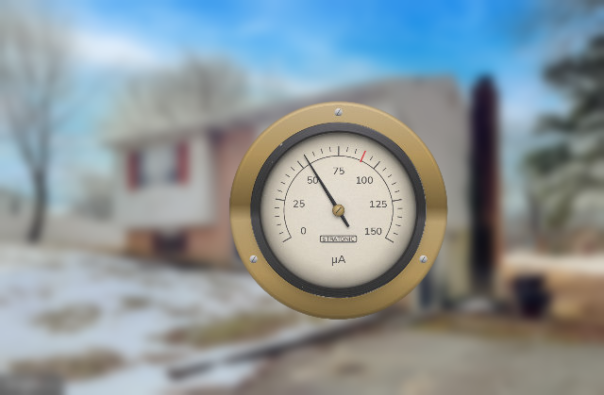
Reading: {"value": 55, "unit": "µA"}
